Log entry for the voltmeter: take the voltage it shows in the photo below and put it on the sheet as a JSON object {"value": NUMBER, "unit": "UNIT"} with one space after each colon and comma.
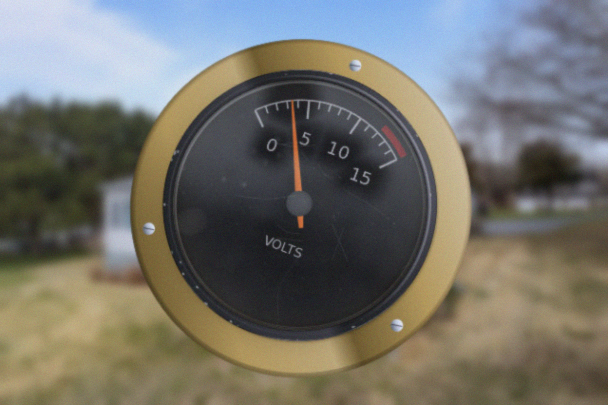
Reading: {"value": 3.5, "unit": "V"}
